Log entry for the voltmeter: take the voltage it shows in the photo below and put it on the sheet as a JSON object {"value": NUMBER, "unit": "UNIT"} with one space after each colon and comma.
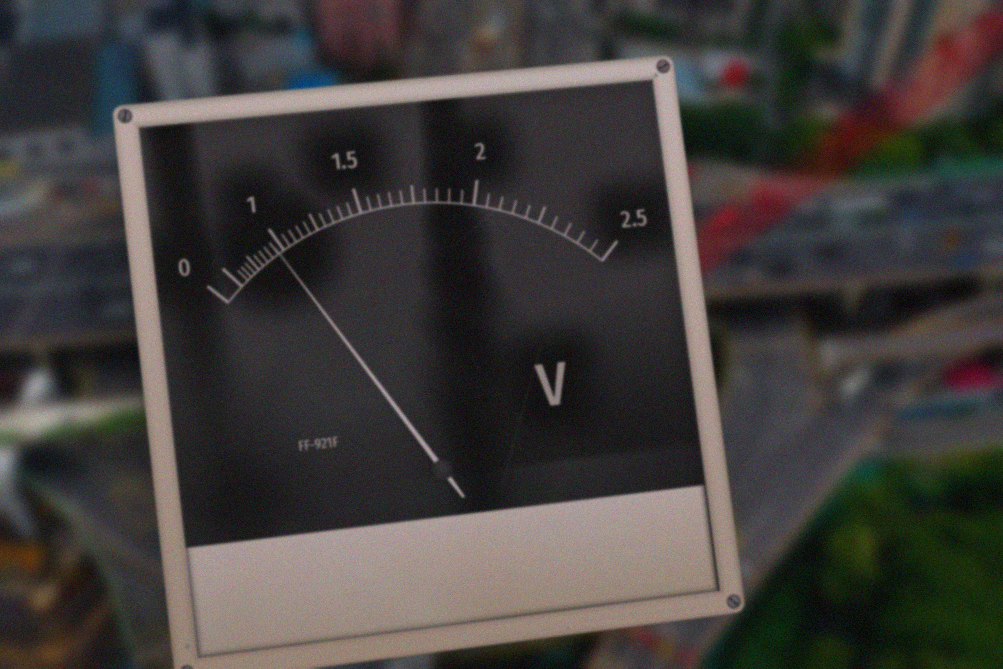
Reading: {"value": 0.95, "unit": "V"}
